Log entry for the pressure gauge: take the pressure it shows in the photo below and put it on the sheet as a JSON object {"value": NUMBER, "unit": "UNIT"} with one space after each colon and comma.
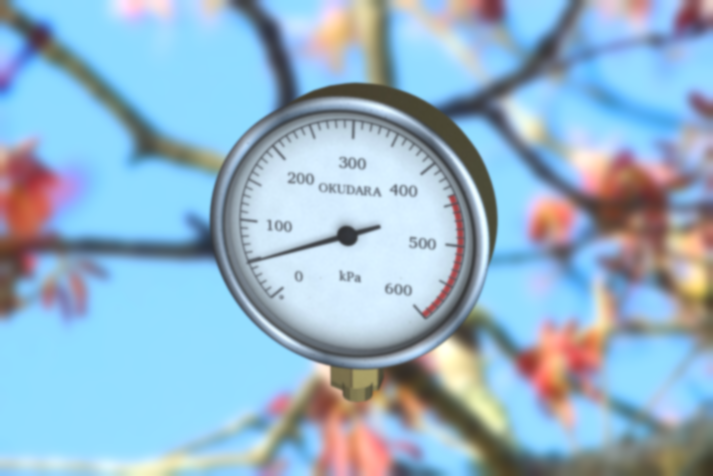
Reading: {"value": 50, "unit": "kPa"}
